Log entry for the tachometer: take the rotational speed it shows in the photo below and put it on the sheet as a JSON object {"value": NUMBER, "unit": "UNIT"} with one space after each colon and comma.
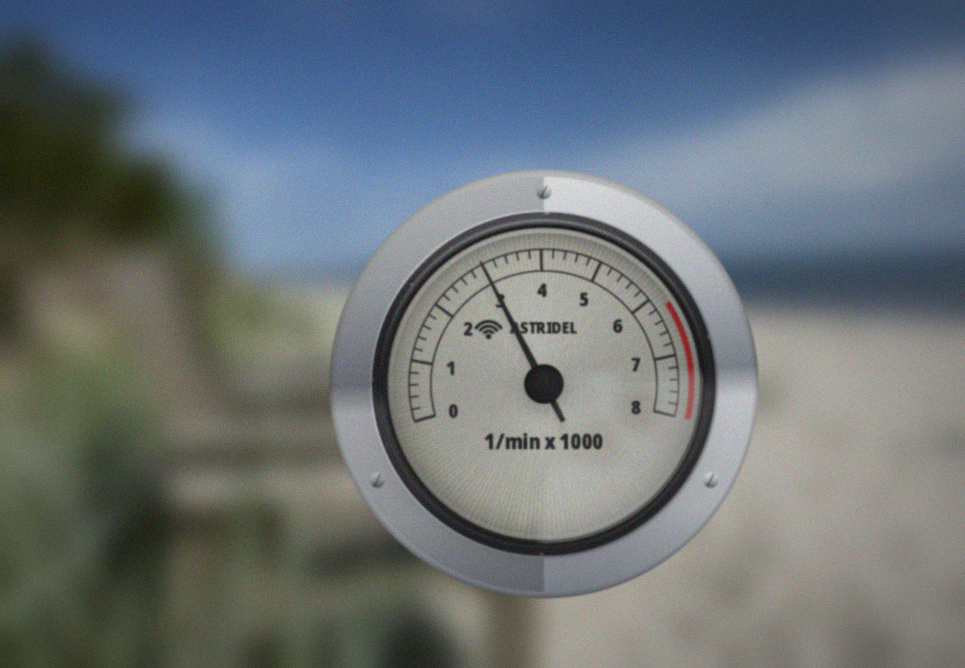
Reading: {"value": 3000, "unit": "rpm"}
